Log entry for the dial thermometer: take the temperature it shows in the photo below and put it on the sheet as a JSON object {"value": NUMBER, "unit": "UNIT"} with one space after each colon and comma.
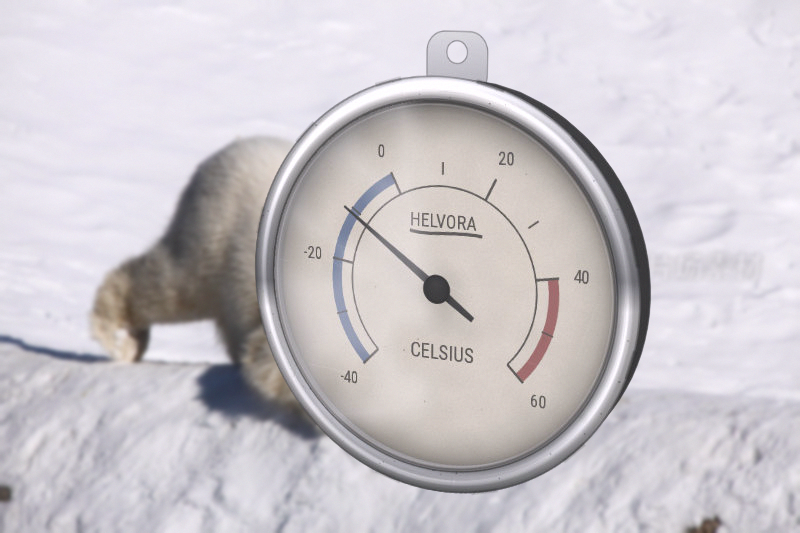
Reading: {"value": -10, "unit": "°C"}
